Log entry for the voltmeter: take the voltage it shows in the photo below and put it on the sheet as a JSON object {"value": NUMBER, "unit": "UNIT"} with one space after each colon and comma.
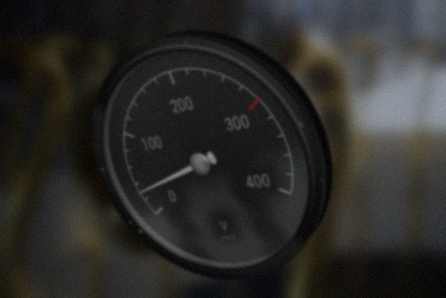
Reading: {"value": 30, "unit": "V"}
